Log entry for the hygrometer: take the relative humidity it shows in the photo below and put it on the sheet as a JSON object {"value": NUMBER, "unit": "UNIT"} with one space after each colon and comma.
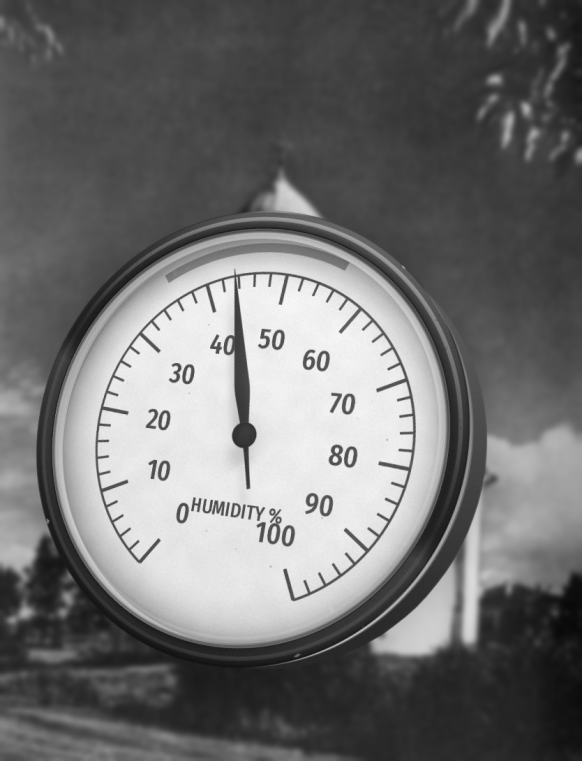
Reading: {"value": 44, "unit": "%"}
